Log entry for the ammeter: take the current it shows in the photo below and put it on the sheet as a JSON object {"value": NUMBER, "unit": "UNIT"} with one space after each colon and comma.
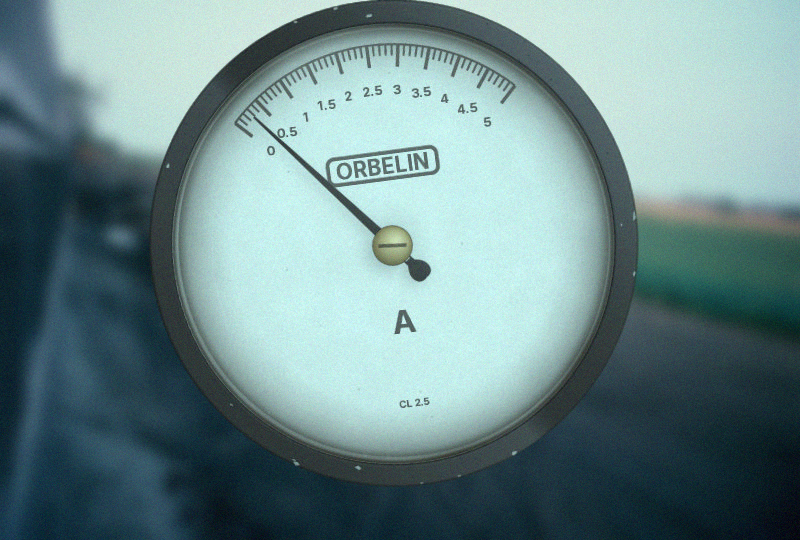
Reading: {"value": 0.3, "unit": "A"}
